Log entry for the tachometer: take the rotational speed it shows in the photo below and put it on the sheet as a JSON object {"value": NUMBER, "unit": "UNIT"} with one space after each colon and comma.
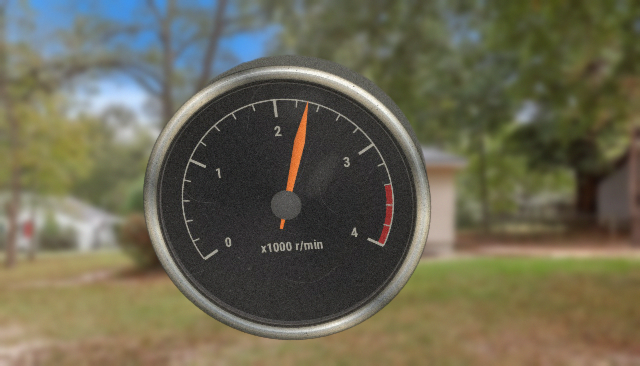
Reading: {"value": 2300, "unit": "rpm"}
